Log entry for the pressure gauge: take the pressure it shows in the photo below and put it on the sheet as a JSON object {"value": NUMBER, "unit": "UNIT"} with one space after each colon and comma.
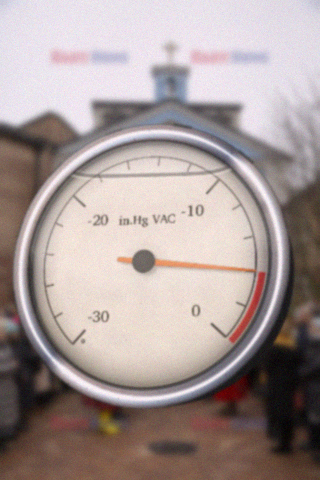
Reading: {"value": -4, "unit": "inHg"}
